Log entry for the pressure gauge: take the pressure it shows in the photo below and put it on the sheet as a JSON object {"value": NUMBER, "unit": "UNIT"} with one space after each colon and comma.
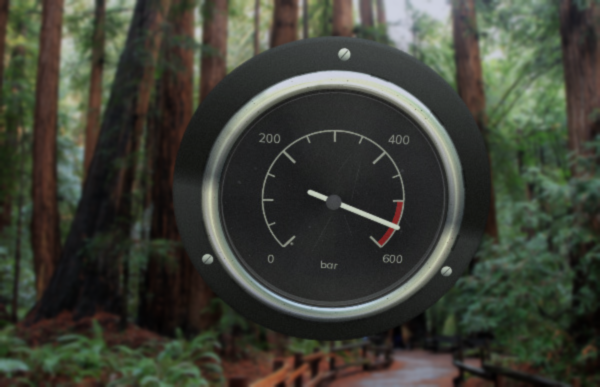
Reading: {"value": 550, "unit": "bar"}
